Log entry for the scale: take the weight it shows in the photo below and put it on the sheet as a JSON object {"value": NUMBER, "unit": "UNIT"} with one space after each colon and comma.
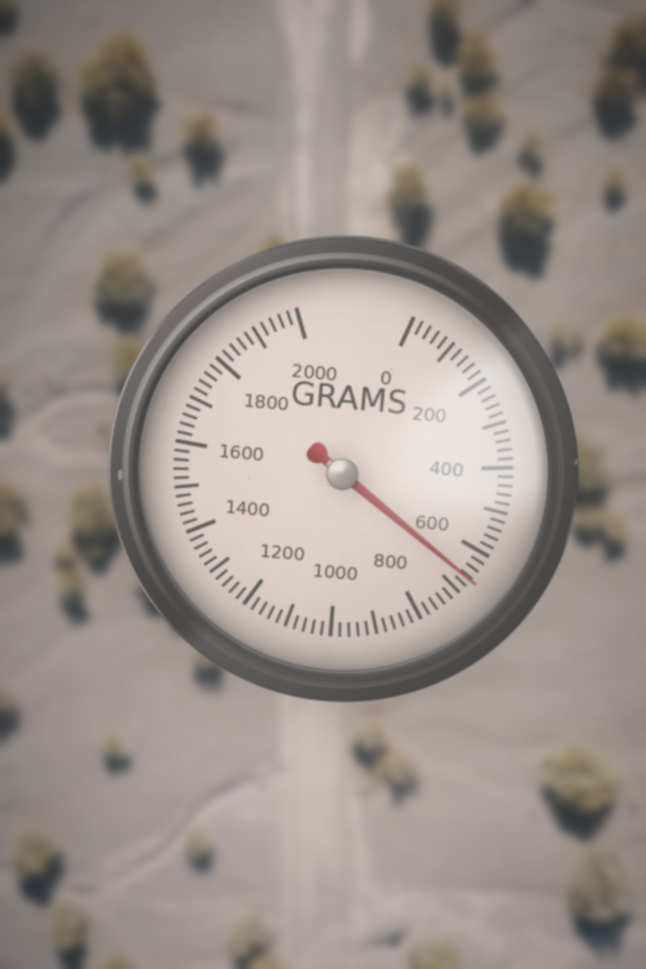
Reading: {"value": 660, "unit": "g"}
